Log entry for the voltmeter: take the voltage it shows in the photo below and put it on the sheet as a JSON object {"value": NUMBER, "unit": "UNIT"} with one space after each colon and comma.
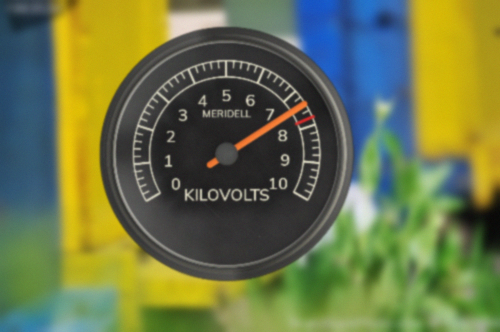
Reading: {"value": 7.4, "unit": "kV"}
